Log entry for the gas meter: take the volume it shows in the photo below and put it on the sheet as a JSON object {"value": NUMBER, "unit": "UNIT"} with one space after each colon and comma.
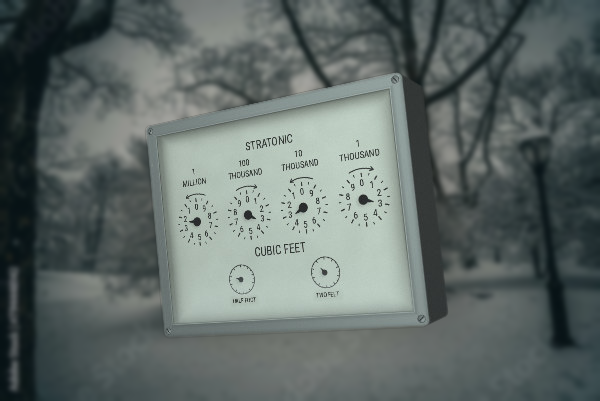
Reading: {"value": 233300, "unit": "ft³"}
